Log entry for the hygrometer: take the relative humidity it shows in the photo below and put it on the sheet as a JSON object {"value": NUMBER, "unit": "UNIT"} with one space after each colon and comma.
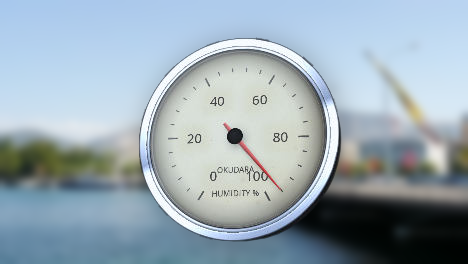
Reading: {"value": 96, "unit": "%"}
